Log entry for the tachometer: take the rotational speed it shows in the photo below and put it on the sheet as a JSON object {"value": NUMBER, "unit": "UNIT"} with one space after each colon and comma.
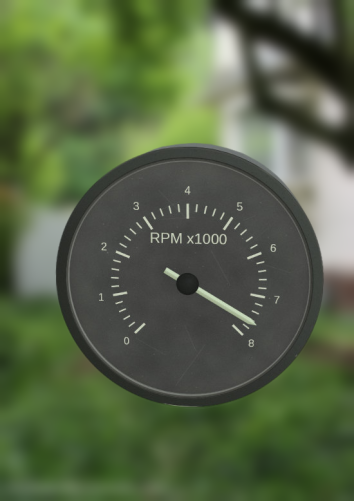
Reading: {"value": 7600, "unit": "rpm"}
